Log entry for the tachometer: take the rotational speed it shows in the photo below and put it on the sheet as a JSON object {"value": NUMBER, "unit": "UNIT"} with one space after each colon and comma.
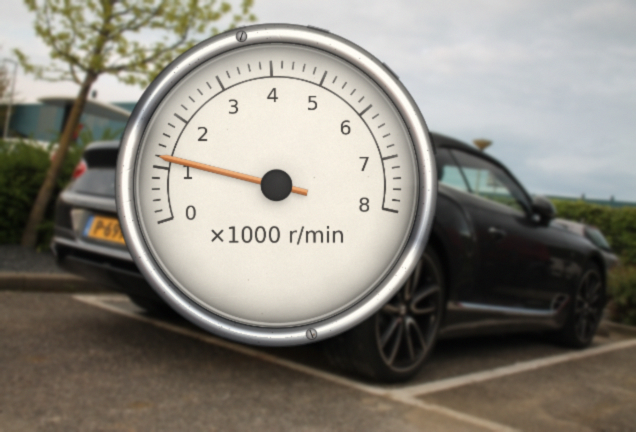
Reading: {"value": 1200, "unit": "rpm"}
